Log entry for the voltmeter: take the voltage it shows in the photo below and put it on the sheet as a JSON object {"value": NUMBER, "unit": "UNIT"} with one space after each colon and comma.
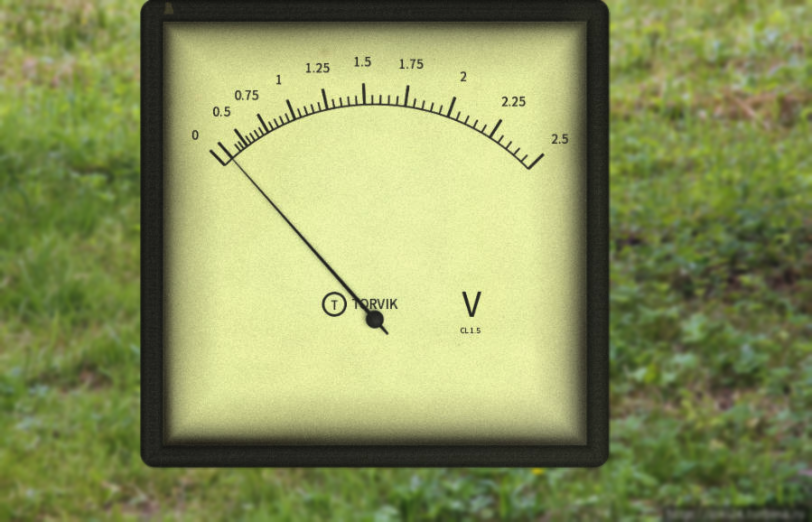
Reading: {"value": 0.25, "unit": "V"}
